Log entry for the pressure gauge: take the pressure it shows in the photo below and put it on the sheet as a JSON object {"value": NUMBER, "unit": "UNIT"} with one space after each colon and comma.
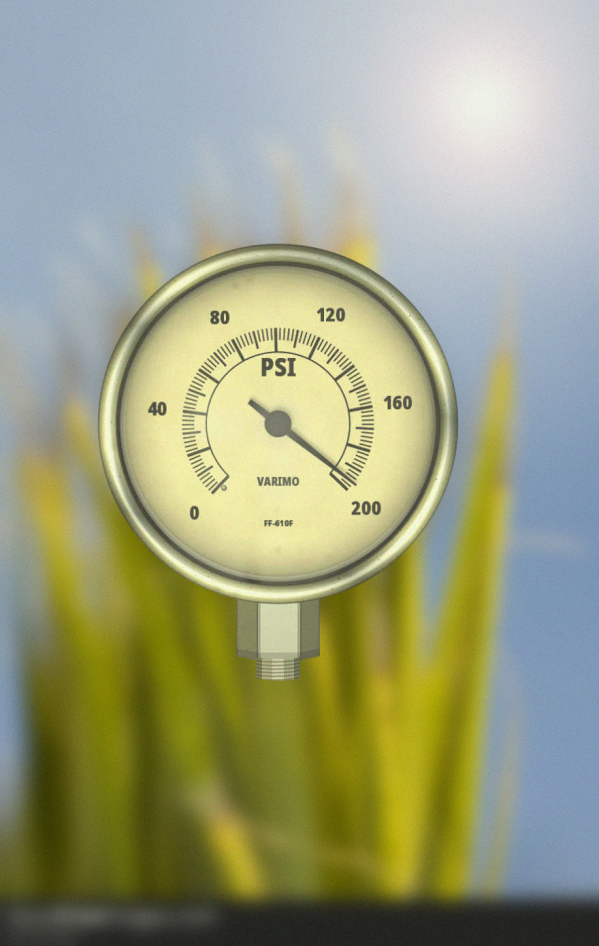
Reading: {"value": 196, "unit": "psi"}
